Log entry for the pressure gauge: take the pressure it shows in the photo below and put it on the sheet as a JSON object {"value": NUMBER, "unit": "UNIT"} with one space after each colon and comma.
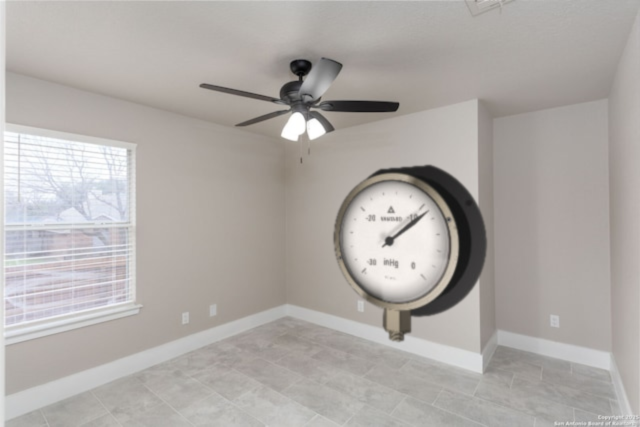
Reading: {"value": -9, "unit": "inHg"}
